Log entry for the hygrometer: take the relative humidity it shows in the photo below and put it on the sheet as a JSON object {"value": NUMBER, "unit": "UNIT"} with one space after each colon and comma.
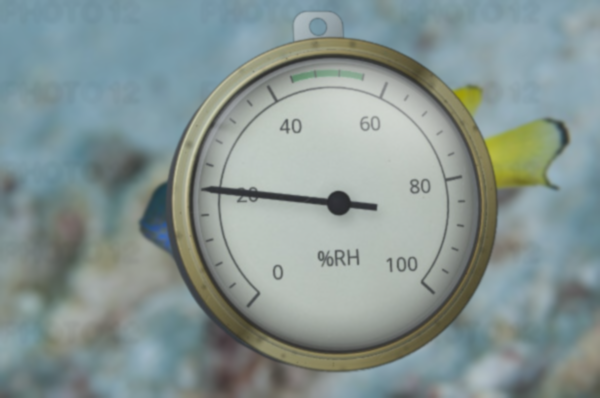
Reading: {"value": 20, "unit": "%"}
